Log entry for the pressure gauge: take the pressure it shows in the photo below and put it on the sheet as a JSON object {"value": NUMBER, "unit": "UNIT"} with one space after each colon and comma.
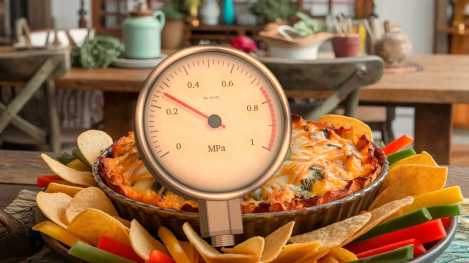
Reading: {"value": 0.26, "unit": "MPa"}
